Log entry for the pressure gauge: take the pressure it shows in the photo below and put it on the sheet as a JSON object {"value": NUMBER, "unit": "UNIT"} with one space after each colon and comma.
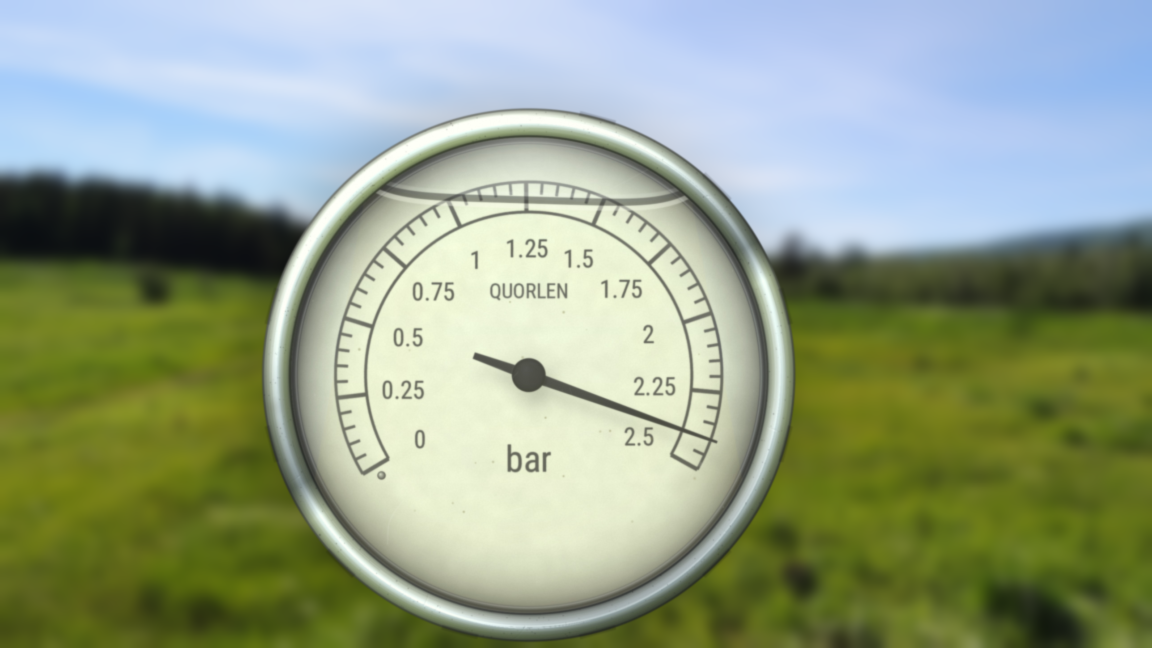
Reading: {"value": 2.4, "unit": "bar"}
